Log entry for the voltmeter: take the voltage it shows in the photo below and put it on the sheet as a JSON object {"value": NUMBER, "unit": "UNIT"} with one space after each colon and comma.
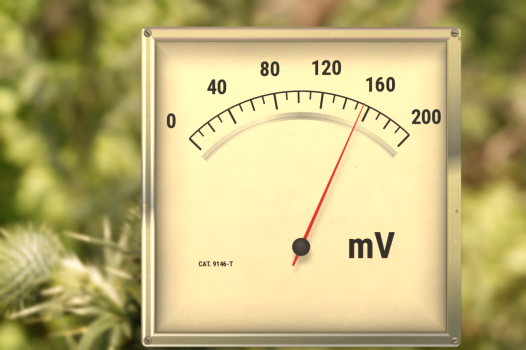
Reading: {"value": 155, "unit": "mV"}
